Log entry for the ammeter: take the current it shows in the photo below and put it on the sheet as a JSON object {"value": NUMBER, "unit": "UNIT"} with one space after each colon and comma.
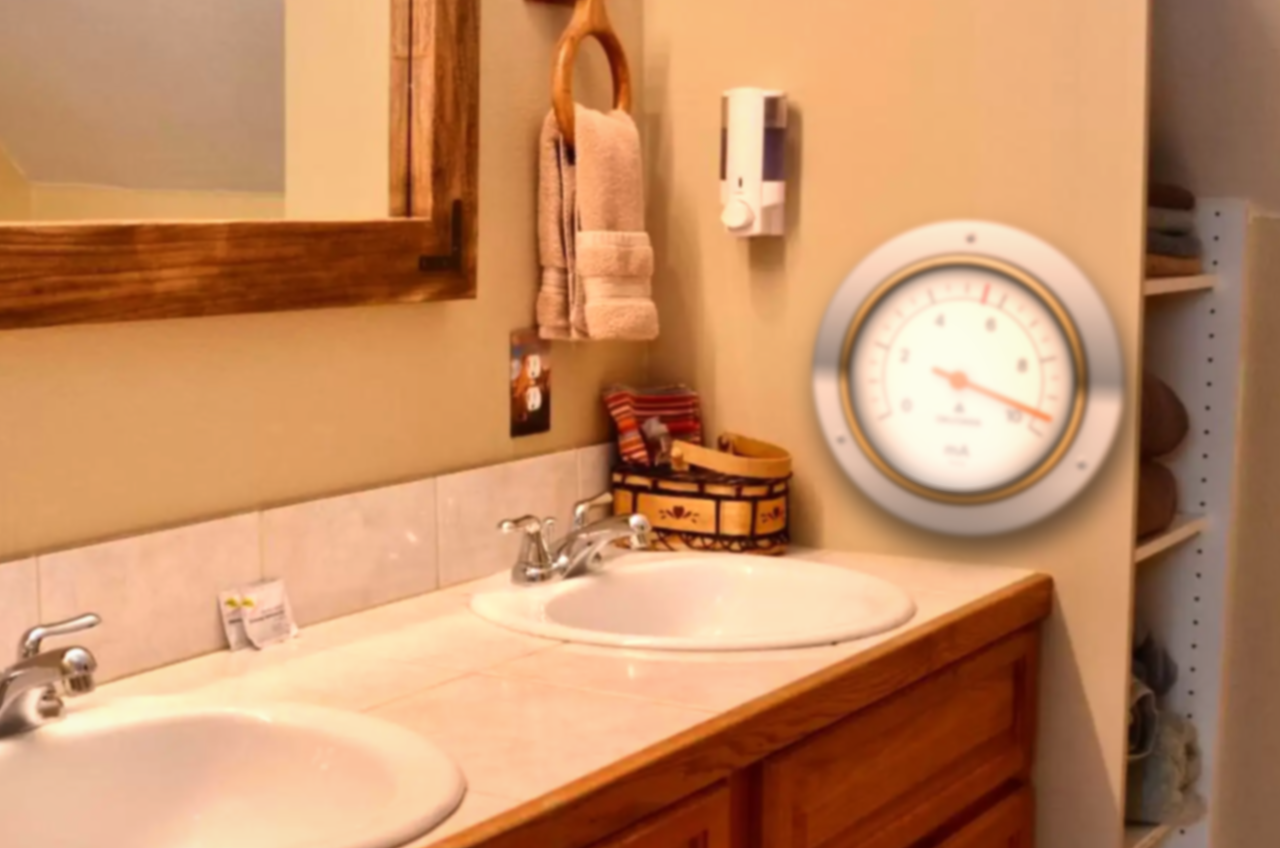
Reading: {"value": 9.5, "unit": "mA"}
